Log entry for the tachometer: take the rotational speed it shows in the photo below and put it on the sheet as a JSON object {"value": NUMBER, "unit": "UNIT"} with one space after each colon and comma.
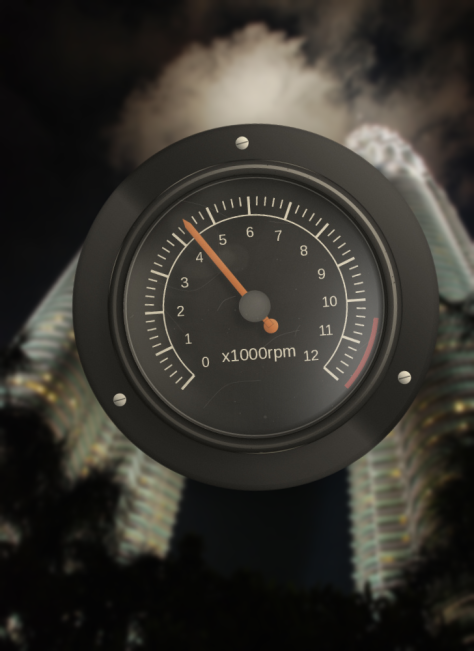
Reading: {"value": 4400, "unit": "rpm"}
